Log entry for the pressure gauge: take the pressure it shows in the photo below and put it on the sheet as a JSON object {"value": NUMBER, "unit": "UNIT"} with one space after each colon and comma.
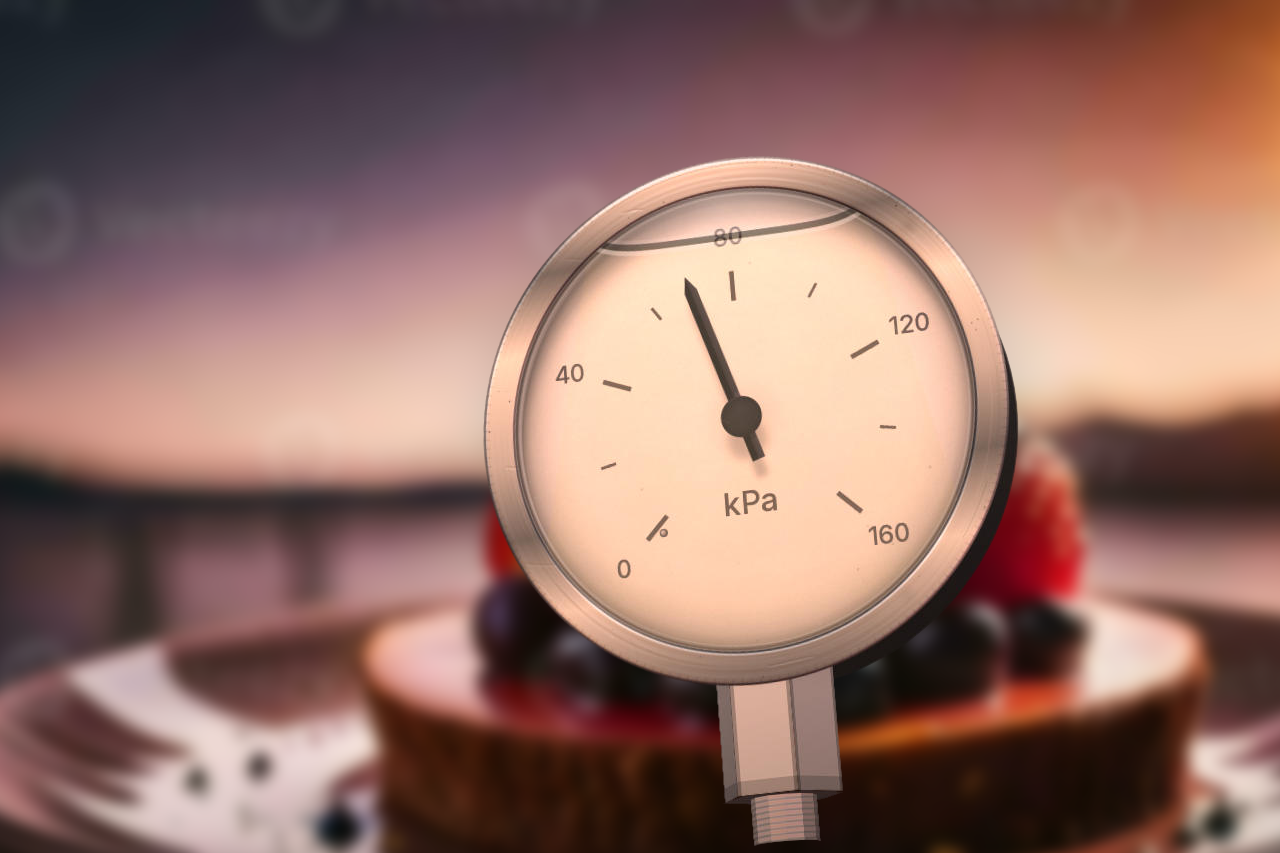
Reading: {"value": 70, "unit": "kPa"}
